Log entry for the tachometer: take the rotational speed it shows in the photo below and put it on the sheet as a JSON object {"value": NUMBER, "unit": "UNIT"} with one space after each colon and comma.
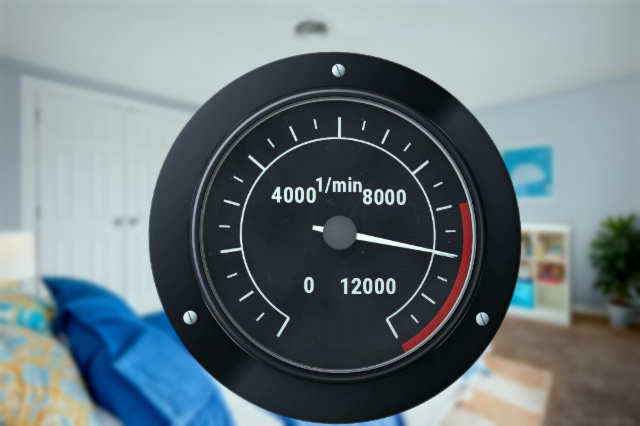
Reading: {"value": 10000, "unit": "rpm"}
